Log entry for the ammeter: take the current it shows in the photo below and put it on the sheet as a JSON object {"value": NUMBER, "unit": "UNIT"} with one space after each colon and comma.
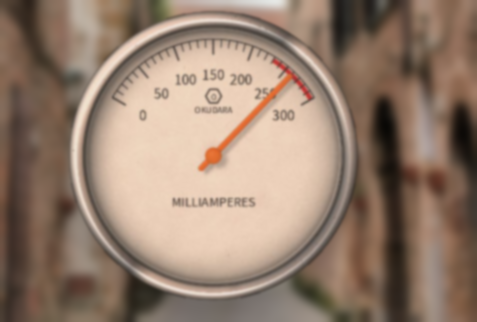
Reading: {"value": 260, "unit": "mA"}
